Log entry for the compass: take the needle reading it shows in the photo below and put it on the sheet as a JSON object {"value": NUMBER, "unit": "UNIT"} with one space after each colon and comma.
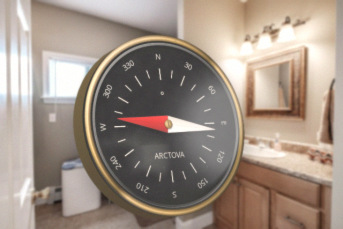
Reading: {"value": 277.5, "unit": "°"}
